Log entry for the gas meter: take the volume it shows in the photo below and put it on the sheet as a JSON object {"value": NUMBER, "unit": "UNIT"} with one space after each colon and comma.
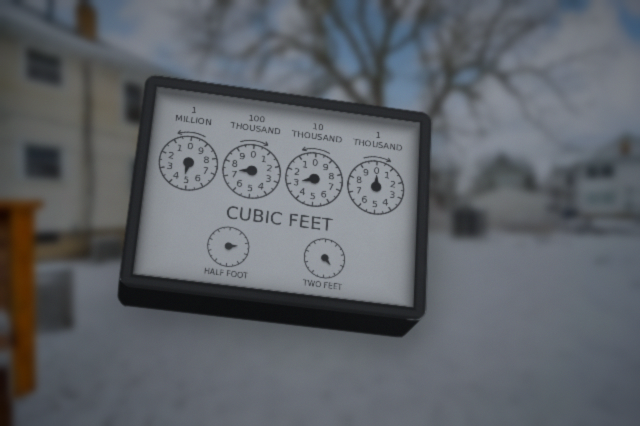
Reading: {"value": 473000, "unit": "ft³"}
